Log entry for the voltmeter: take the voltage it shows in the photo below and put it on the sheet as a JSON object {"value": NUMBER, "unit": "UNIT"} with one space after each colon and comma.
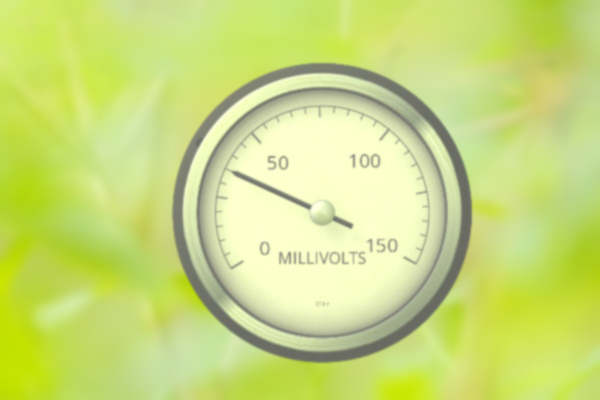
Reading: {"value": 35, "unit": "mV"}
